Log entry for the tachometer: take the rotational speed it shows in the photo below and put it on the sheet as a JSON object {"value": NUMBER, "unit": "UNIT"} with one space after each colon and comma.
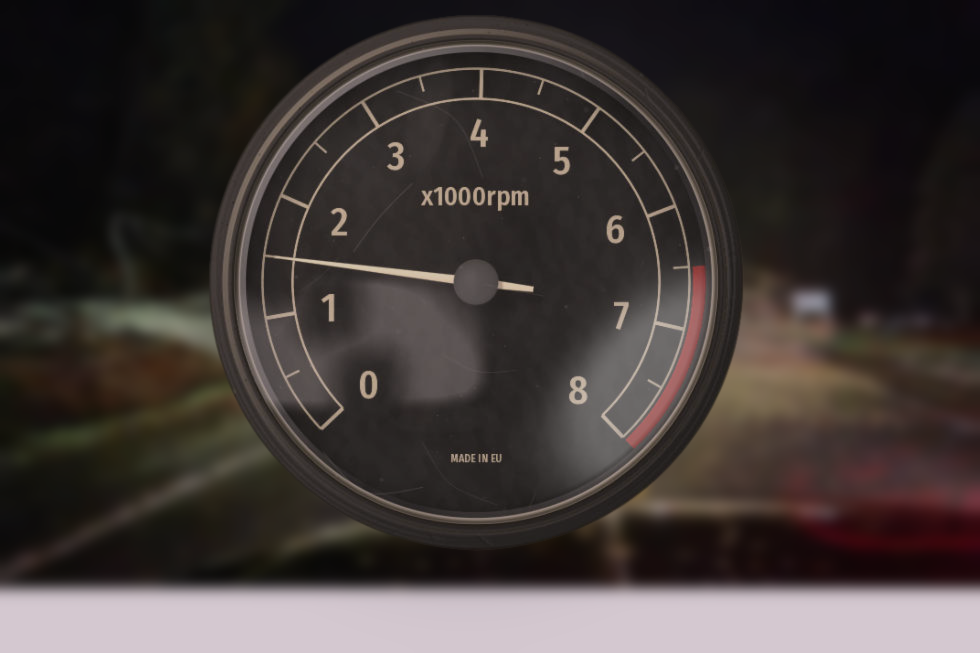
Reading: {"value": 1500, "unit": "rpm"}
